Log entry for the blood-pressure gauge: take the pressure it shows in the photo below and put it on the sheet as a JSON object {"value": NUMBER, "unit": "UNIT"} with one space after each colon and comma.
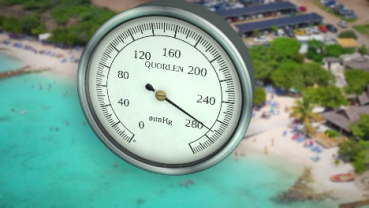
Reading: {"value": 270, "unit": "mmHg"}
